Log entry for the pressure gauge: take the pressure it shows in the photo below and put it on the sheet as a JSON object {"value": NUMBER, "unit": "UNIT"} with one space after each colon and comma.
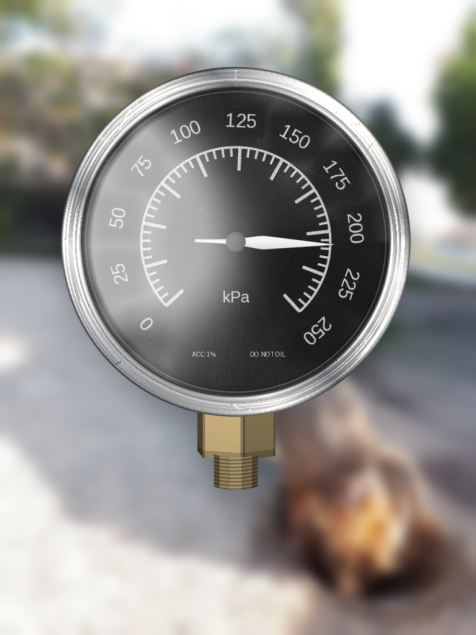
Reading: {"value": 207.5, "unit": "kPa"}
